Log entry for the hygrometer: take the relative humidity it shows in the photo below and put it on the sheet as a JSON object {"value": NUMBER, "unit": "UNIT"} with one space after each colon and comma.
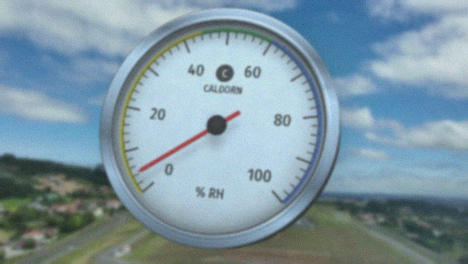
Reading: {"value": 4, "unit": "%"}
